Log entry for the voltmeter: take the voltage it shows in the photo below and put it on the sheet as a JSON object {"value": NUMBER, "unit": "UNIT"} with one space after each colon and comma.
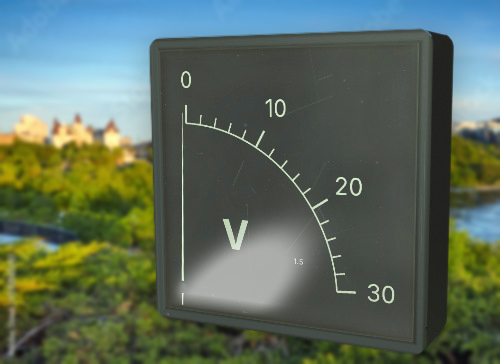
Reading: {"value": 0, "unit": "V"}
